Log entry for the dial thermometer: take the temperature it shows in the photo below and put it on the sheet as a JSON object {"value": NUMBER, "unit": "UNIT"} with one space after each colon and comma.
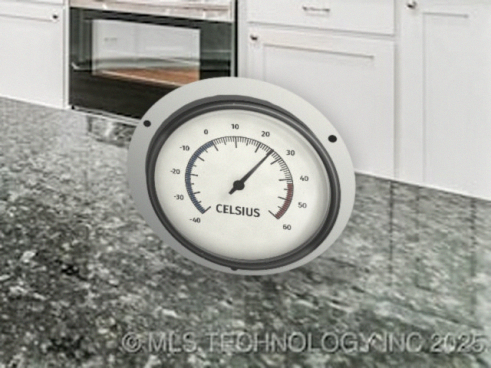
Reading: {"value": 25, "unit": "°C"}
